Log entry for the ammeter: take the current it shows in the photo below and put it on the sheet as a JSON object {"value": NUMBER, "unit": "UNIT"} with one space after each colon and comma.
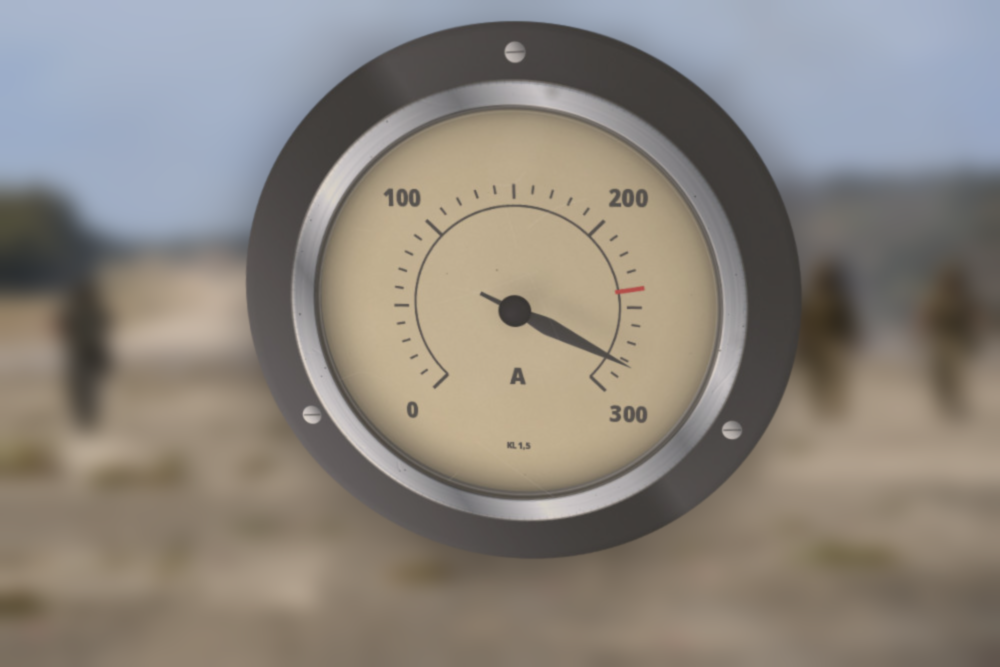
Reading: {"value": 280, "unit": "A"}
